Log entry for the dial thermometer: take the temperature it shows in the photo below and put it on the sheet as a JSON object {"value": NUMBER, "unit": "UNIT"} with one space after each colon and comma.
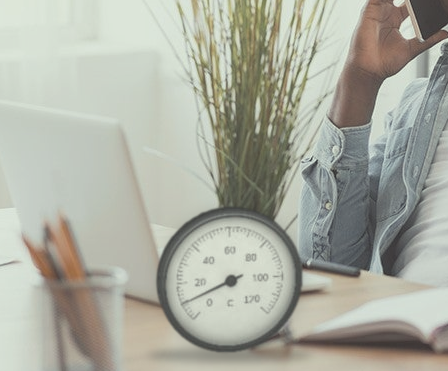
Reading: {"value": 10, "unit": "°C"}
